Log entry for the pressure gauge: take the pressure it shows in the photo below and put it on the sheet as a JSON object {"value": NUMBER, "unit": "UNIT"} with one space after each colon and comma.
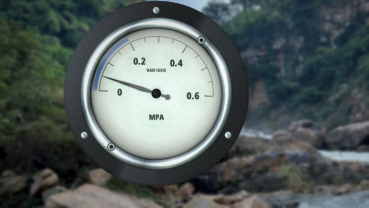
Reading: {"value": 0.05, "unit": "MPa"}
